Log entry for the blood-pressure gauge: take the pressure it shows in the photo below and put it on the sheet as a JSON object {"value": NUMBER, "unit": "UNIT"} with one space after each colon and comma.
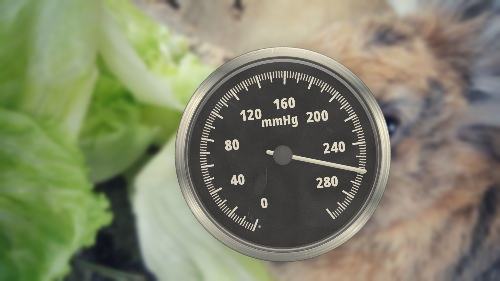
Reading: {"value": 260, "unit": "mmHg"}
